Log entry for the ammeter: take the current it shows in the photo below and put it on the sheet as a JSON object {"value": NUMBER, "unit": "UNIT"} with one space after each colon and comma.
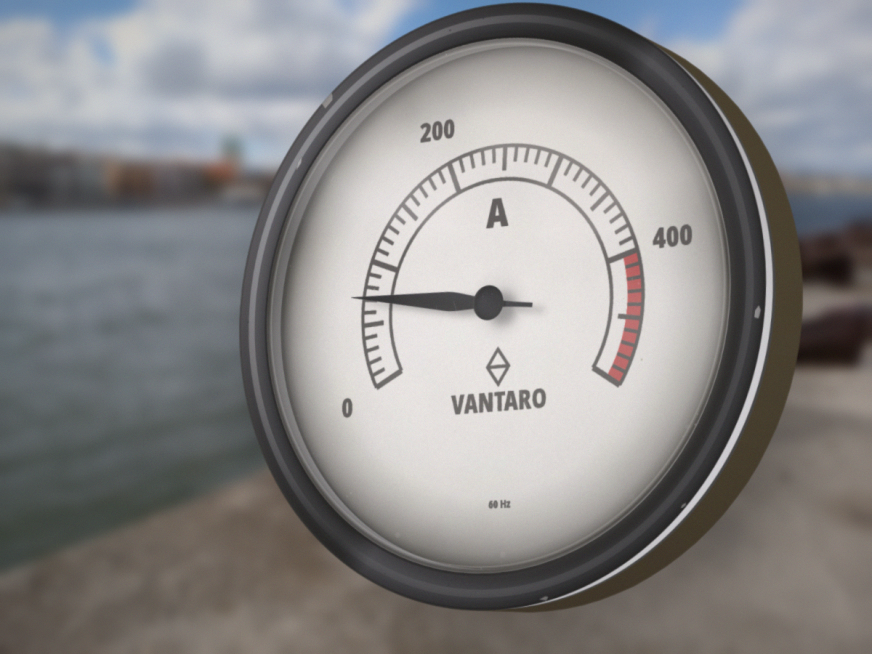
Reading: {"value": 70, "unit": "A"}
